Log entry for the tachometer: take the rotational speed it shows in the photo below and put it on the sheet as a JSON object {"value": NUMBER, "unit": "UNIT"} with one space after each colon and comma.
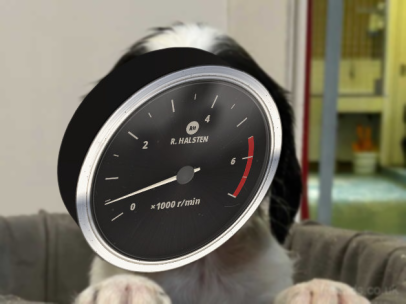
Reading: {"value": 500, "unit": "rpm"}
